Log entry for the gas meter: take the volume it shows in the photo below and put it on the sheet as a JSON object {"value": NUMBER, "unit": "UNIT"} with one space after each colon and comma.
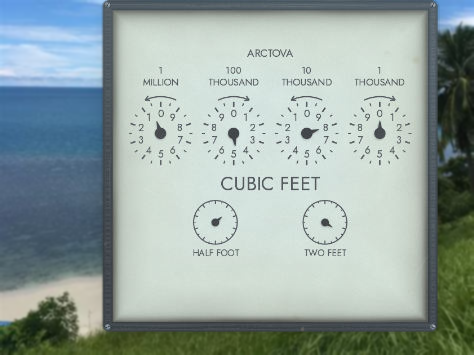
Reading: {"value": 48000, "unit": "ft³"}
